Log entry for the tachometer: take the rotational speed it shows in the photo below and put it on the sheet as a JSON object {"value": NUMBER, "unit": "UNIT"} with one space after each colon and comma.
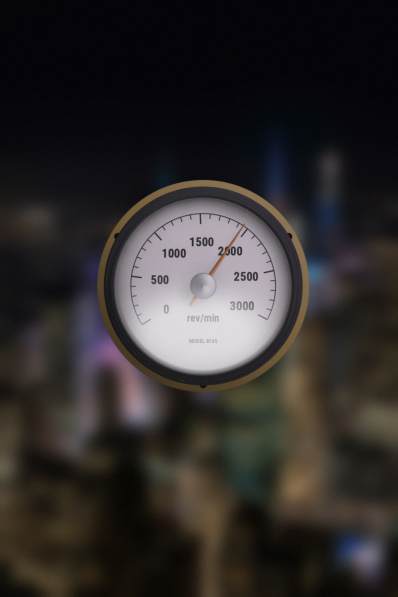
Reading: {"value": 1950, "unit": "rpm"}
